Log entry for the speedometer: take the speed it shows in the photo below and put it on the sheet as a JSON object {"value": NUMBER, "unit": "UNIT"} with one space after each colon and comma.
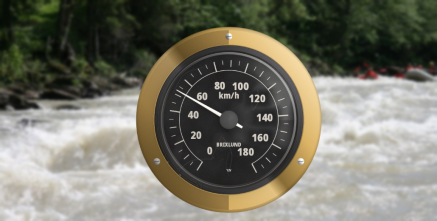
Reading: {"value": 52.5, "unit": "km/h"}
